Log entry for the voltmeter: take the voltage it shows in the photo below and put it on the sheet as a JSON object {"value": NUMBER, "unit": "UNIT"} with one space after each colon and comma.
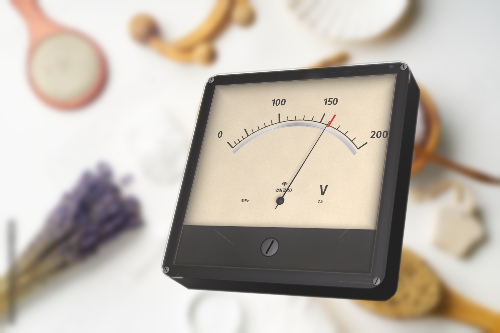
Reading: {"value": 160, "unit": "V"}
